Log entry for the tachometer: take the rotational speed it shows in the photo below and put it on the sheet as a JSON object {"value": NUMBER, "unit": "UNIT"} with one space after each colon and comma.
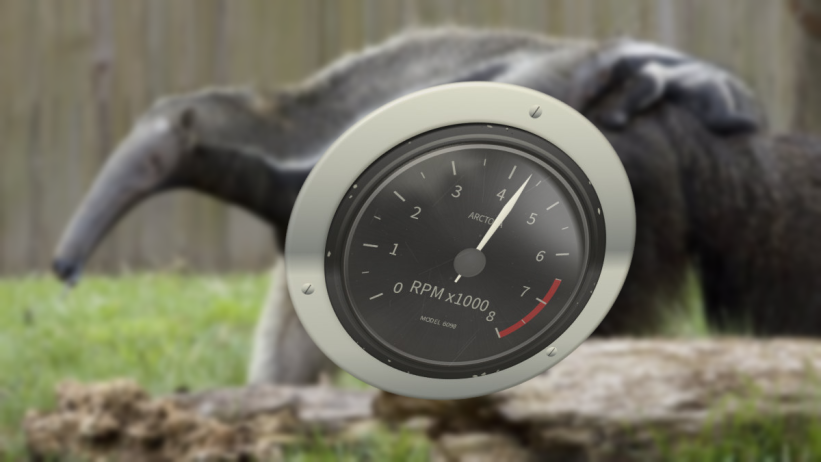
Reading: {"value": 4250, "unit": "rpm"}
